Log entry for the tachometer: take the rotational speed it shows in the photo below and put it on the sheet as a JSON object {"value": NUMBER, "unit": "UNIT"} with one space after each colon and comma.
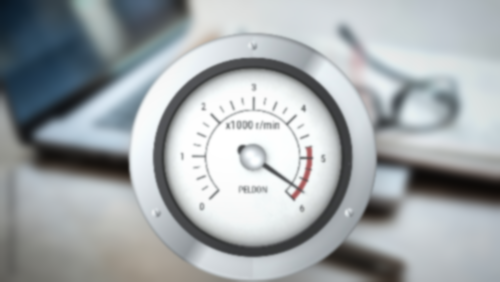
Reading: {"value": 5750, "unit": "rpm"}
